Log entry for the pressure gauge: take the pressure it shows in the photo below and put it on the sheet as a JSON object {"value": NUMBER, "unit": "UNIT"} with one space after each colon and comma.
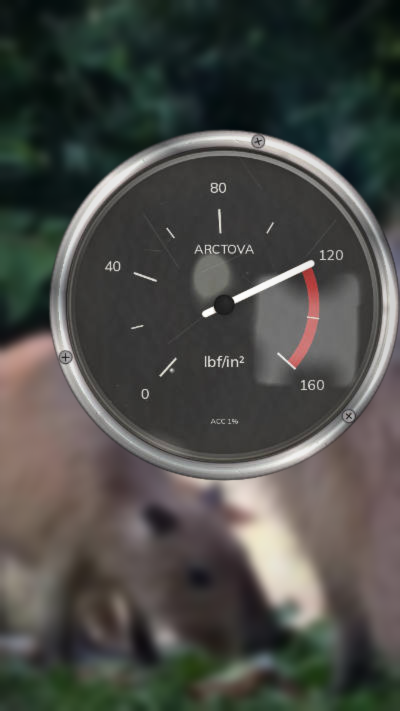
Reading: {"value": 120, "unit": "psi"}
